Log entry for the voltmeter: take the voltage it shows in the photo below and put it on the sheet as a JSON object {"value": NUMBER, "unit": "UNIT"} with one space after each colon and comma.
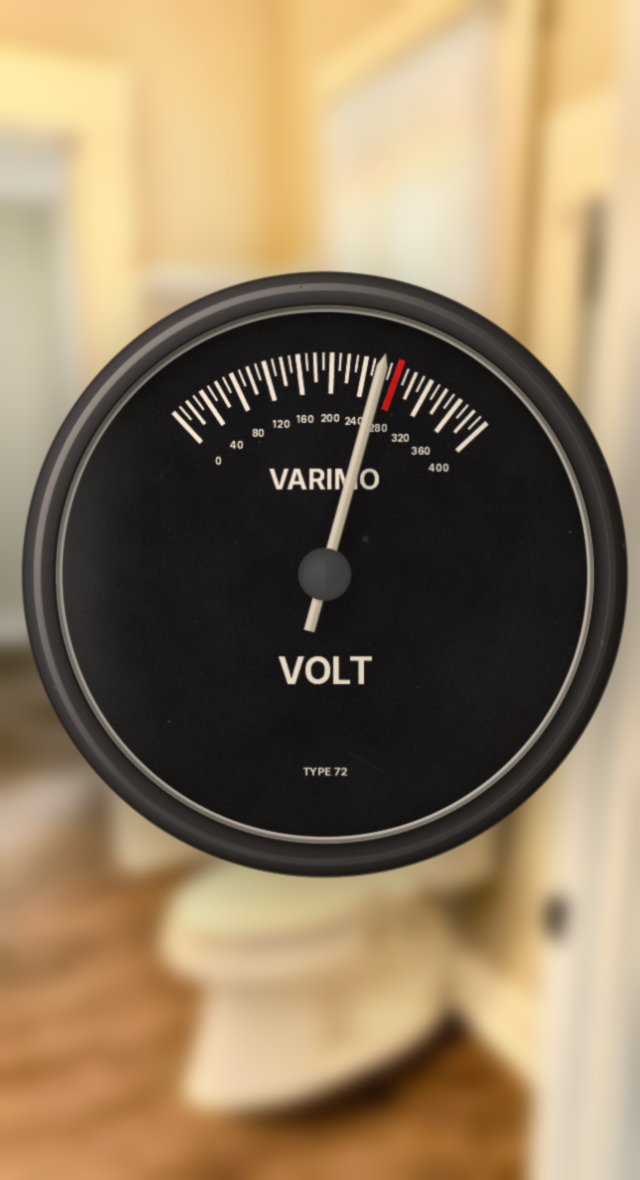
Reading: {"value": 260, "unit": "V"}
